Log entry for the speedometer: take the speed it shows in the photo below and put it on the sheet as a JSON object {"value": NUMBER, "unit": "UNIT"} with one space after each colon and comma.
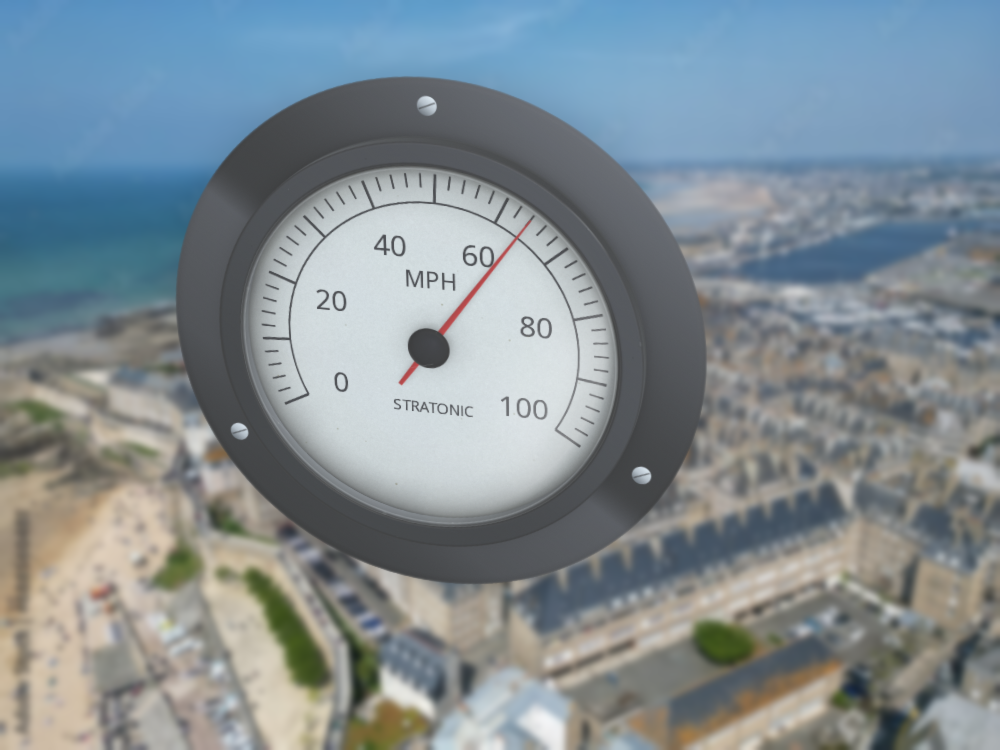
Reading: {"value": 64, "unit": "mph"}
